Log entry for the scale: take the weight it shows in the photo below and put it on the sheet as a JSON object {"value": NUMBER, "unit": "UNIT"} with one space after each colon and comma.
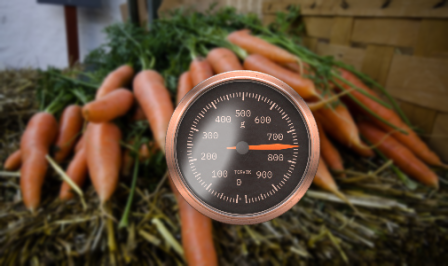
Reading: {"value": 750, "unit": "g"}
